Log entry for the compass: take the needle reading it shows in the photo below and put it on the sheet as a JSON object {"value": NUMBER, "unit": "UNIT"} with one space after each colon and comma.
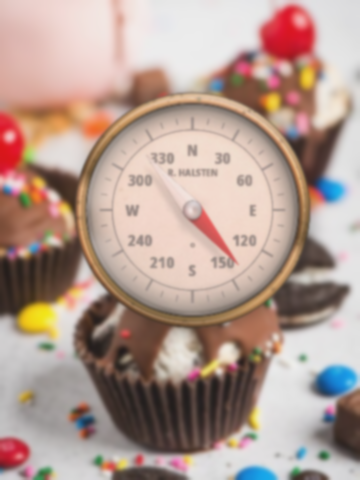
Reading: {"value": 140, "unit": "°"}
